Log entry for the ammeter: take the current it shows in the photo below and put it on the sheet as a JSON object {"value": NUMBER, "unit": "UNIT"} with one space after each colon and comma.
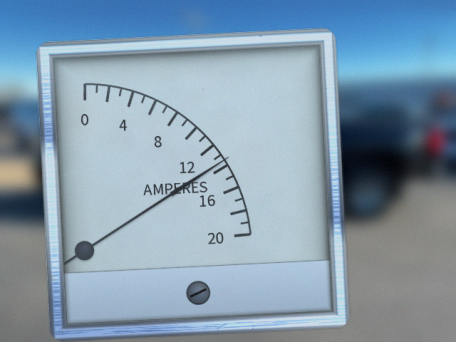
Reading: {"value": 13.5, "unit": "A"}
